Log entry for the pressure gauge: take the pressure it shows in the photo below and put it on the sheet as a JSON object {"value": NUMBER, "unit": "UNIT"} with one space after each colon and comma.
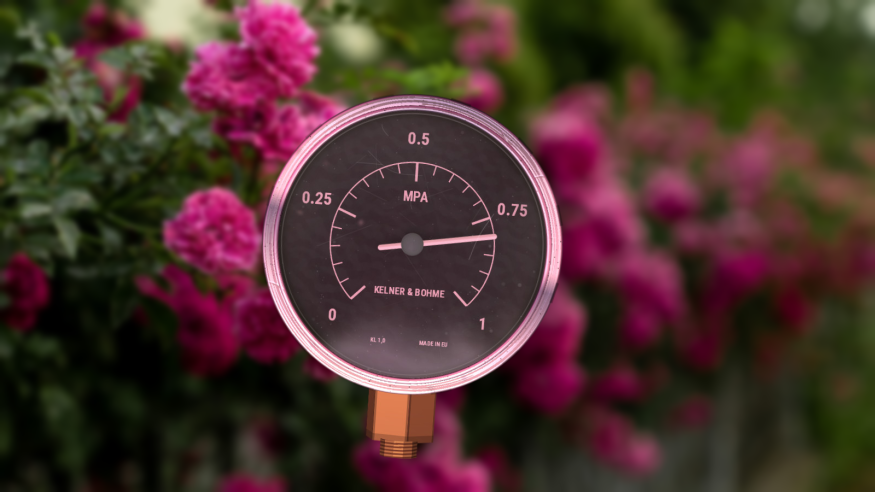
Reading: {"value": 0.8, "unit": "MPa"}
